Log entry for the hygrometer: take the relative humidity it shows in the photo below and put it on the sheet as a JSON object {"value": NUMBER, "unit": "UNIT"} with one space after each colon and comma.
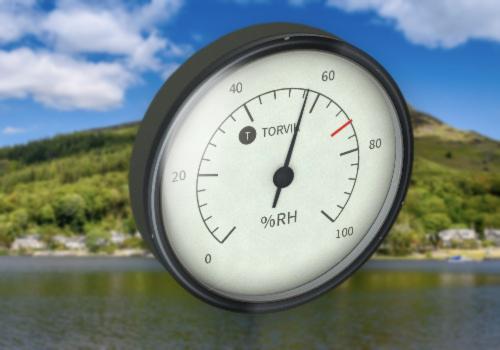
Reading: {"value": 56, "unit": "%"}
